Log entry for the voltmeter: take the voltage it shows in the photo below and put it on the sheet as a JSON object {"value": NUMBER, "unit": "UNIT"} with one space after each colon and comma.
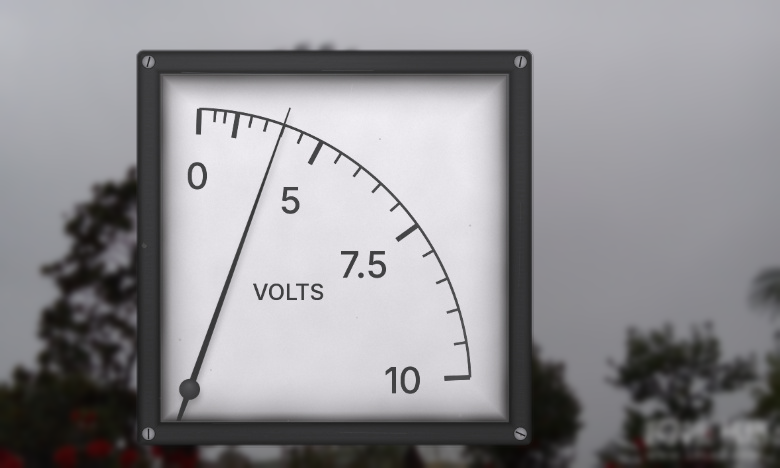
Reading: {"value": 4, "unit": "V"}
